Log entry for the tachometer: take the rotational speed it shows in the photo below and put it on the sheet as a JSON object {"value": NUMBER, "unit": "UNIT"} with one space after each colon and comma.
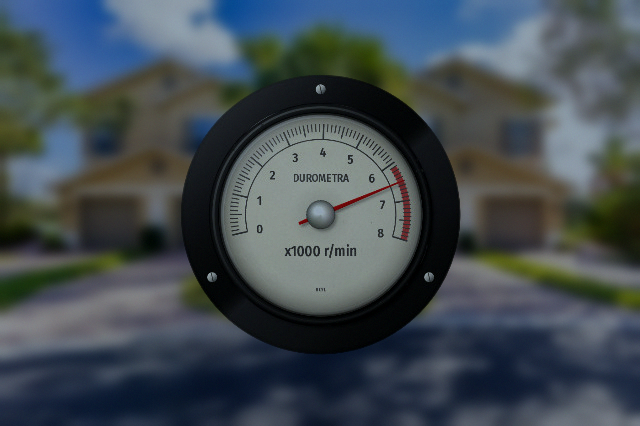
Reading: {"value": 6500, "unit": "rpm"}
